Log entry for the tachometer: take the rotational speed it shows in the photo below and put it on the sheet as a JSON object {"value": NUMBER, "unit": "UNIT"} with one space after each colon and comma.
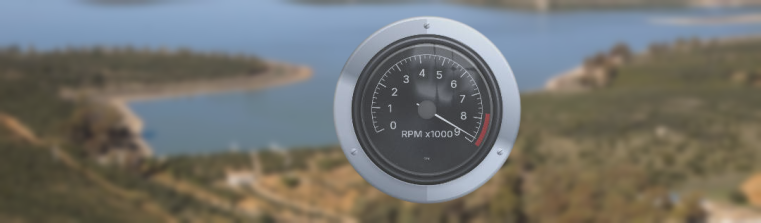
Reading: {"value": 8800, "unit": "rpm"}
